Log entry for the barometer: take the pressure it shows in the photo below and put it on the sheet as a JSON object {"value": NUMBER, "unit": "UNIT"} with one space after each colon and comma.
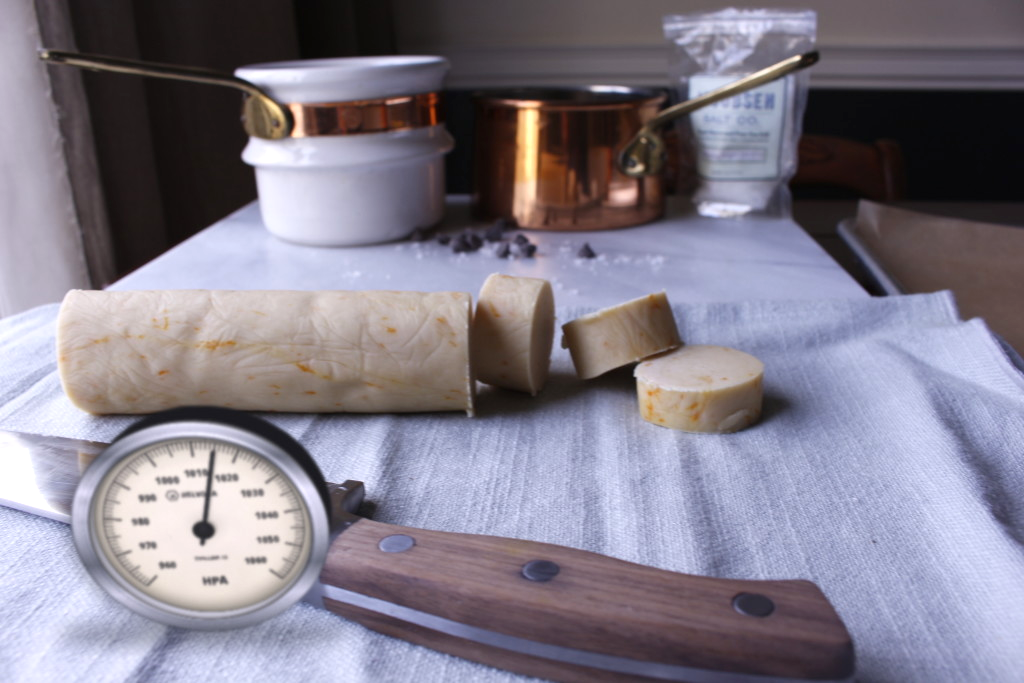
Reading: {"value": 1015, "unit": "hPa"}
